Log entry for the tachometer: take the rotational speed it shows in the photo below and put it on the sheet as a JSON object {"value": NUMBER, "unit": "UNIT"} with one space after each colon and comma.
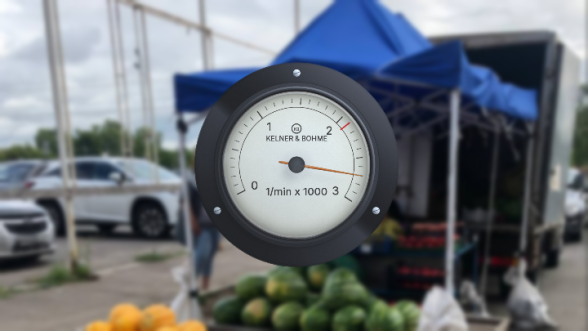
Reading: {"value": 2700, "unit": "rpm"}
